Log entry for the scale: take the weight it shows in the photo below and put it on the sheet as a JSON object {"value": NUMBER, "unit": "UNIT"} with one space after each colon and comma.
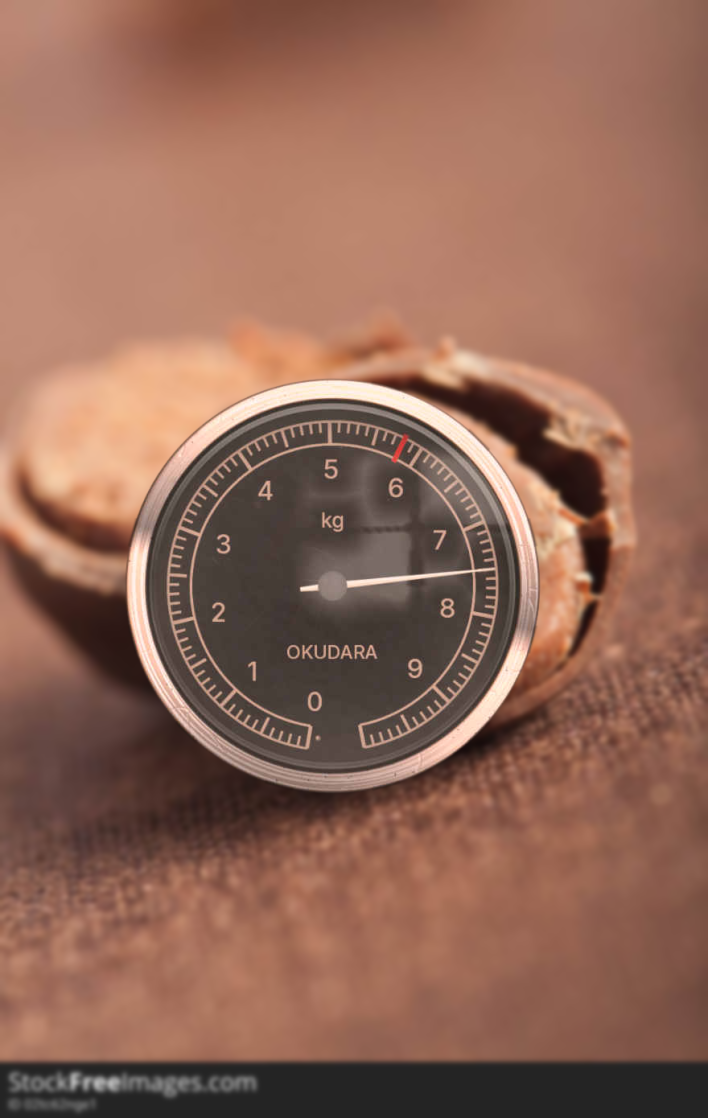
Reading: {"value": 7.5, "unit": "kg"}
